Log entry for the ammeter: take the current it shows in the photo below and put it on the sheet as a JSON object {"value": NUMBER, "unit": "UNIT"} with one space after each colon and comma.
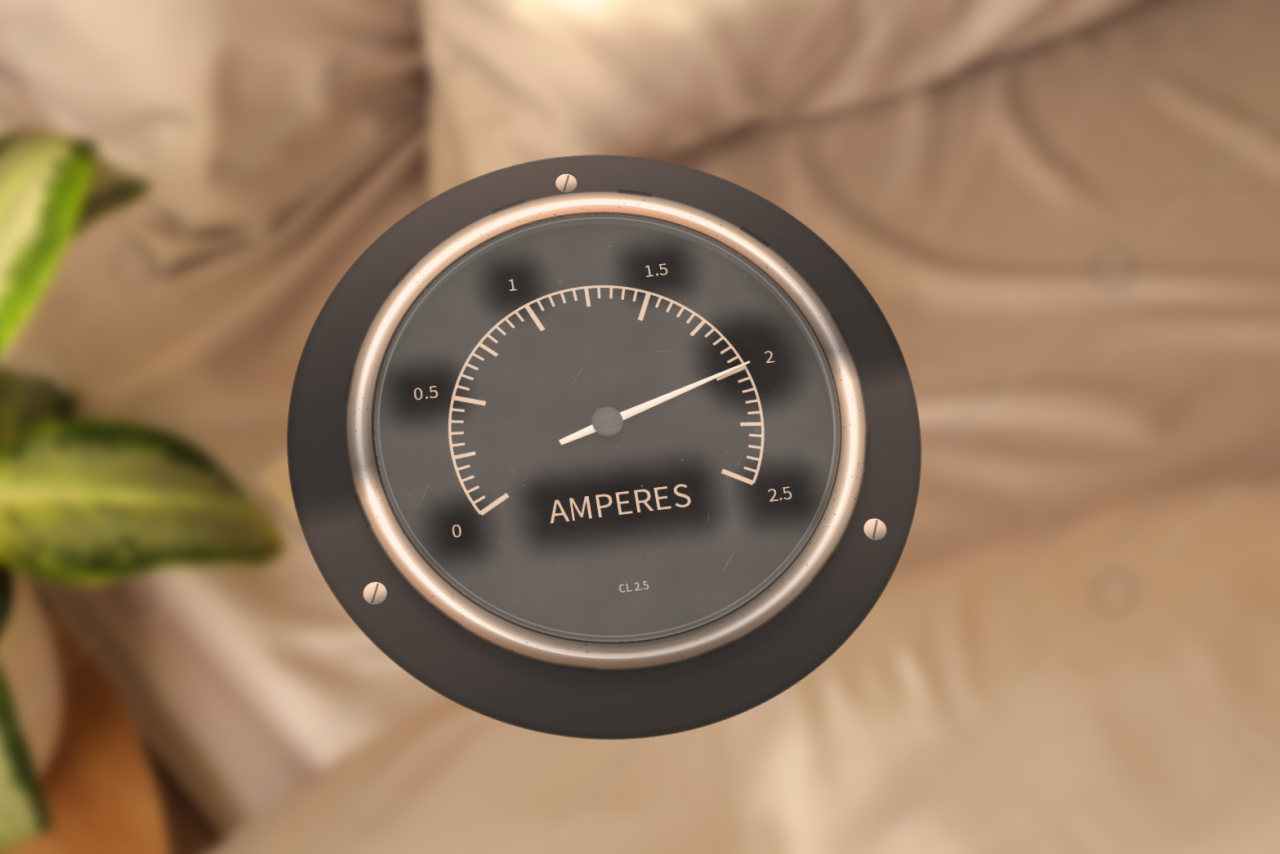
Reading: {"value": 2, "unit": "A"}
